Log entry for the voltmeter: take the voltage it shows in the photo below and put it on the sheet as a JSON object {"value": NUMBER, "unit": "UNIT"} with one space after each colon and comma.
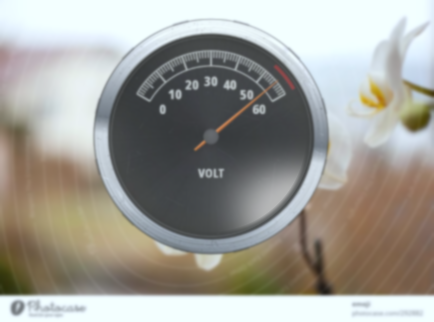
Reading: {"value": 55, "unit": "V"}
